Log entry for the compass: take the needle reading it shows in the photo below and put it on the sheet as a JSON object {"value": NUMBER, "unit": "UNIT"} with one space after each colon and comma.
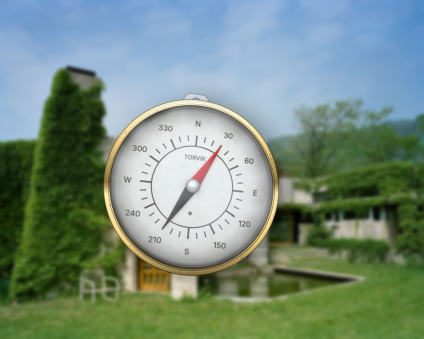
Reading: {"value": 30, "unit": "°"}
